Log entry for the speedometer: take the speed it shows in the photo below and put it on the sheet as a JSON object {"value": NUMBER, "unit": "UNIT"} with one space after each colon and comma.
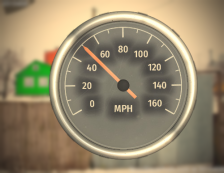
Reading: {"value": 50, "unit": "mph"}
